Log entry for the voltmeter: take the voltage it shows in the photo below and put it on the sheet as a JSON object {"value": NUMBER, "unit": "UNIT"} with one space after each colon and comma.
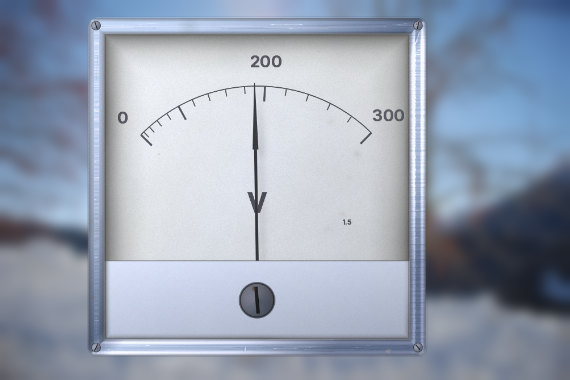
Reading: {"value": 190, "unit": "V"}
